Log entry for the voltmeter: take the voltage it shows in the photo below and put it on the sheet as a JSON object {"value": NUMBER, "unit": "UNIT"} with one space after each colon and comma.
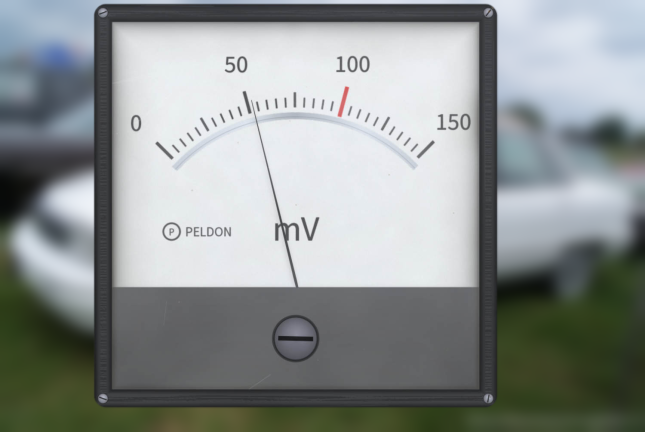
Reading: {"value": 52.5, "unit": "mV"}
